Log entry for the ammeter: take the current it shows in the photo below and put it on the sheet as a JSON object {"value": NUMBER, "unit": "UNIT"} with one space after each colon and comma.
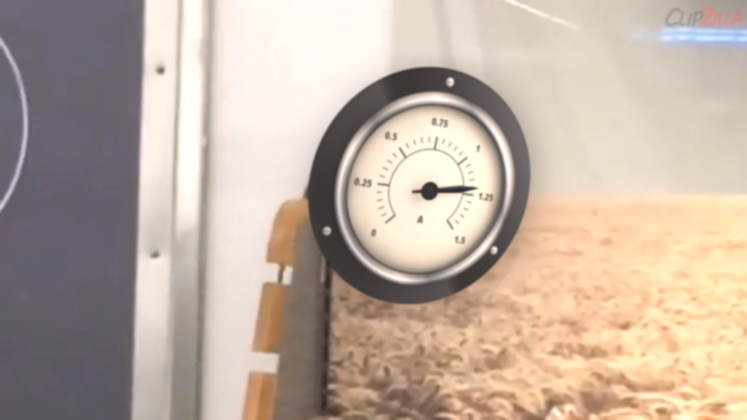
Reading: {"value": 1.2, "unit": "A"}
